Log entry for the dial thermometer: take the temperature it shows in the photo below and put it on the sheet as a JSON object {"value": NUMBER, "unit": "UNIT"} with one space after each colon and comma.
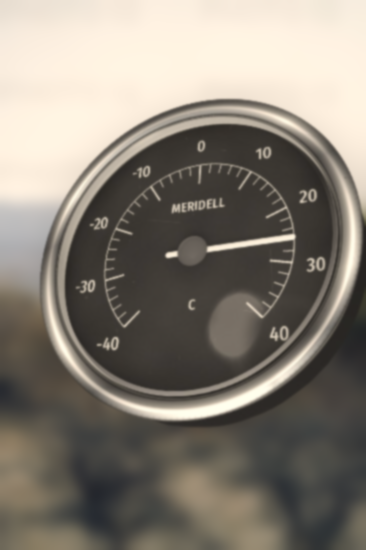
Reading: {"value": 26, "unit": "°C"}
